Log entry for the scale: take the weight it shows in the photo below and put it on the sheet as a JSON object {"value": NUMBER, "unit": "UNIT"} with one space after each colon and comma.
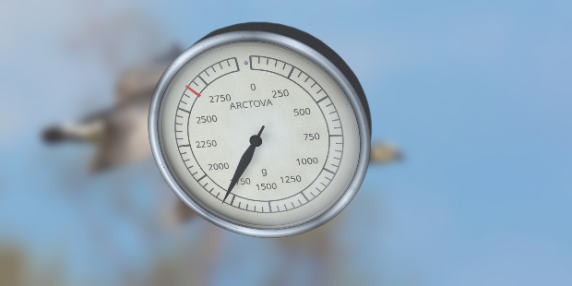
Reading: {"value": 1800, "unit": "g"}
